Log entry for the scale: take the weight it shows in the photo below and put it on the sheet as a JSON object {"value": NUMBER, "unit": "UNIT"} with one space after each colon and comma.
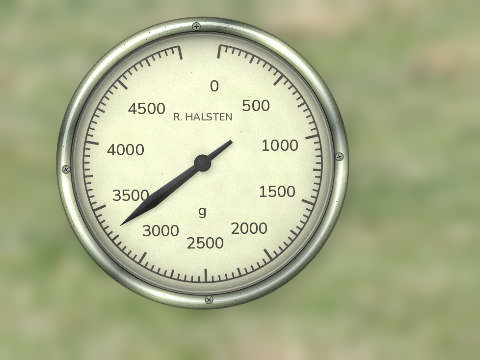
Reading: {"value": 3300, "unit": "g"}
